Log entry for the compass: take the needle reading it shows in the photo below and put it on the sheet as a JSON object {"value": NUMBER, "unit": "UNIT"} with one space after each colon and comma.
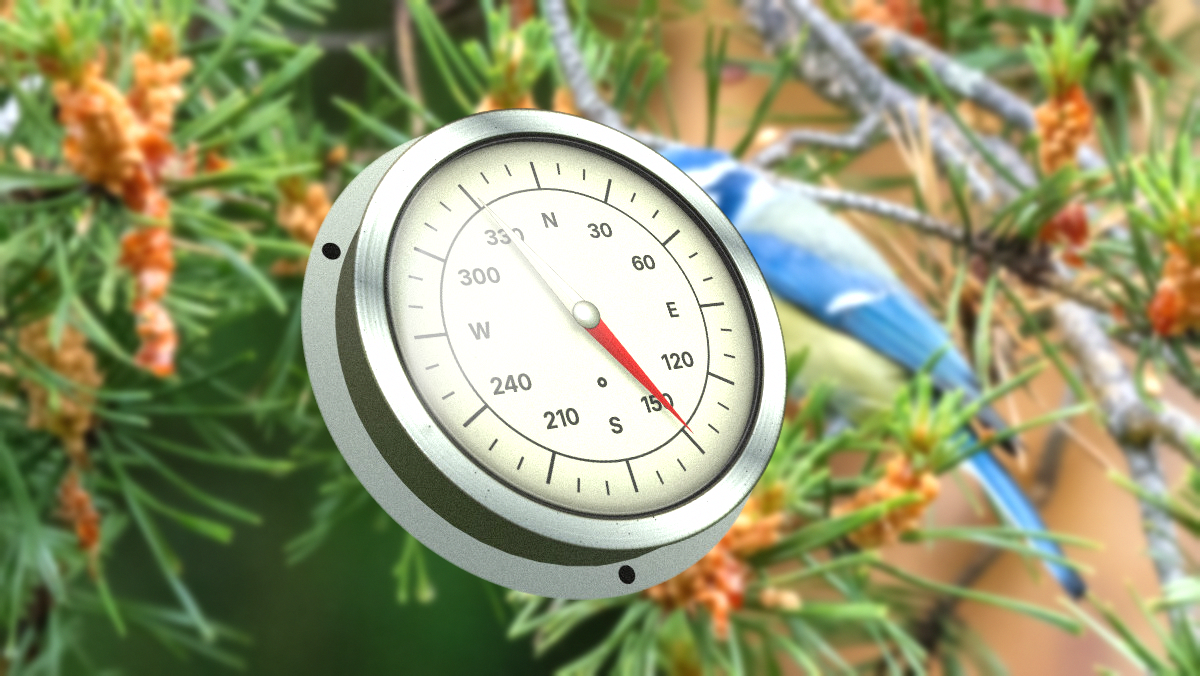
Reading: {"value": 150, "unit": "°"}
